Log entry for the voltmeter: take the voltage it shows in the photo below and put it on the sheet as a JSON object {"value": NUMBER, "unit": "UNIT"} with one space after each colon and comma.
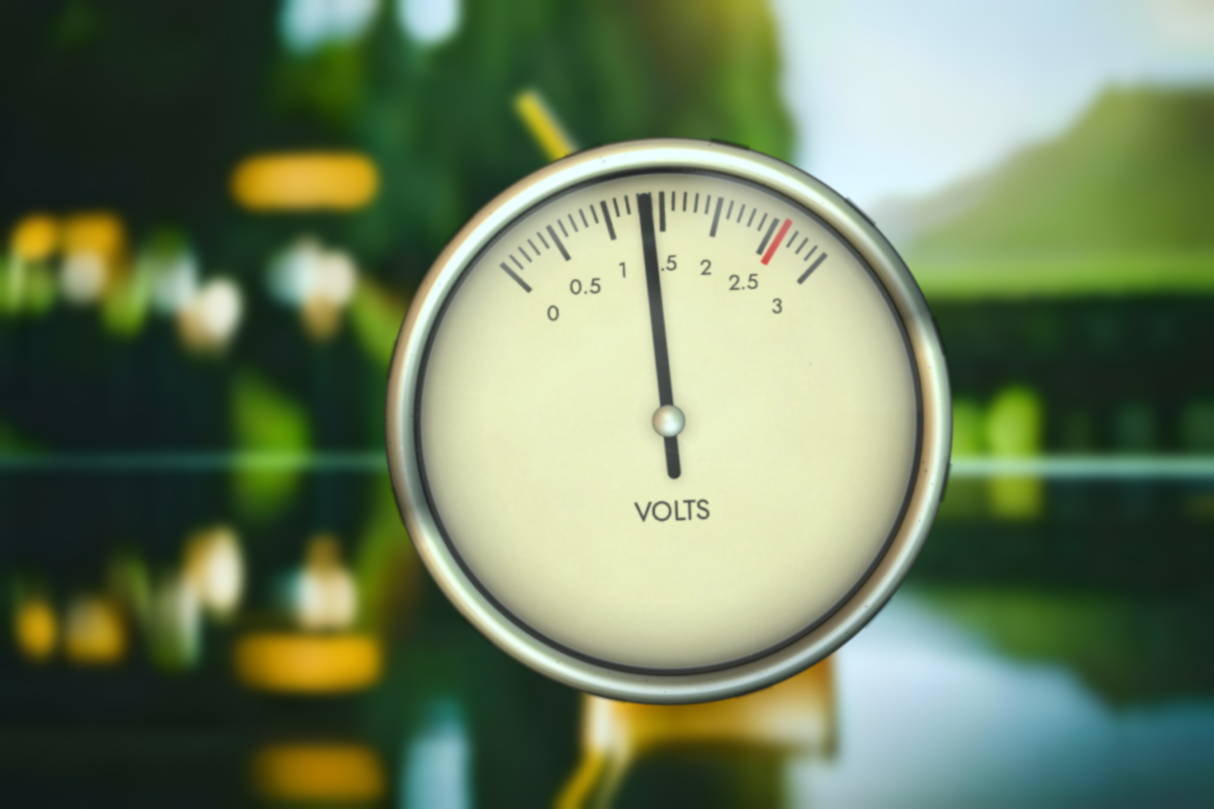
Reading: {"value": 1.35, "unit": "V"}
